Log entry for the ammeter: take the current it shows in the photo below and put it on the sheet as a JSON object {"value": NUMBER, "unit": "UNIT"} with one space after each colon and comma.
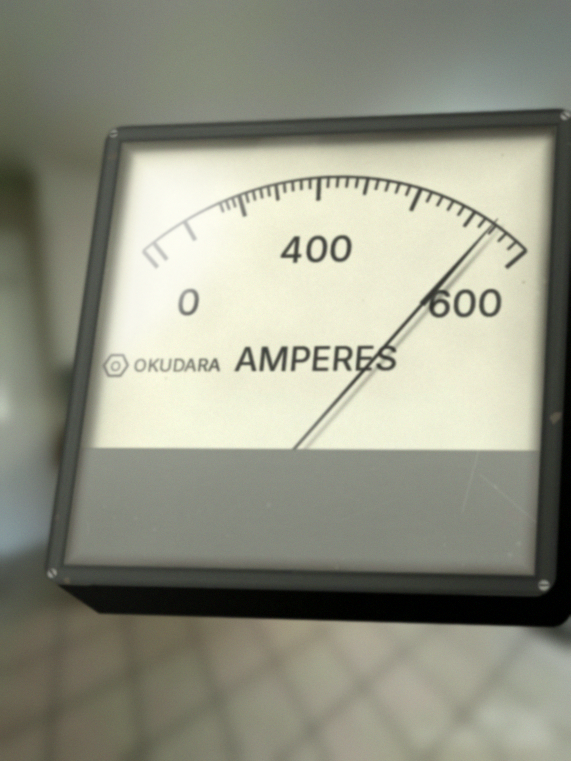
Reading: {"value": 570, "unit": "A"}
